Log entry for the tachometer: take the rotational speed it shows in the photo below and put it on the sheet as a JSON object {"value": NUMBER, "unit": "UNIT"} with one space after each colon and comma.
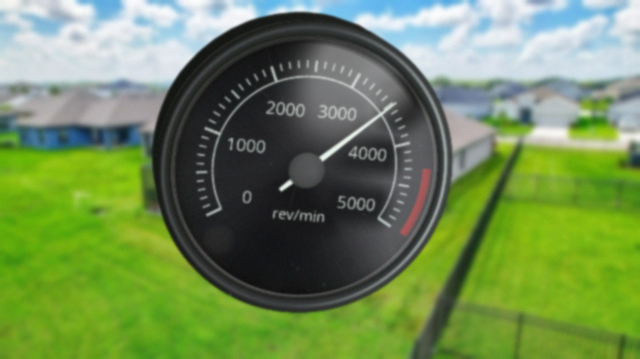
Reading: {"value": 3500, "unit": "rpm"}
